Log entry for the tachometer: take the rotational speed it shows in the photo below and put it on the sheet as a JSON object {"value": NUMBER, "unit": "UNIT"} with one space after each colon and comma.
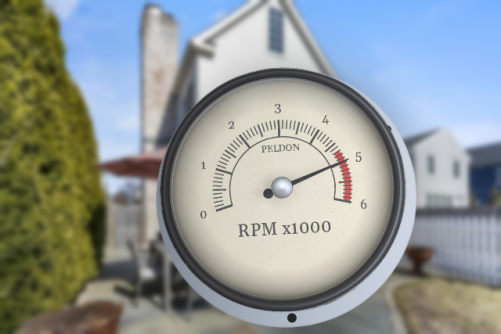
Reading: {"value": 5000, "unit": "rpm"}
